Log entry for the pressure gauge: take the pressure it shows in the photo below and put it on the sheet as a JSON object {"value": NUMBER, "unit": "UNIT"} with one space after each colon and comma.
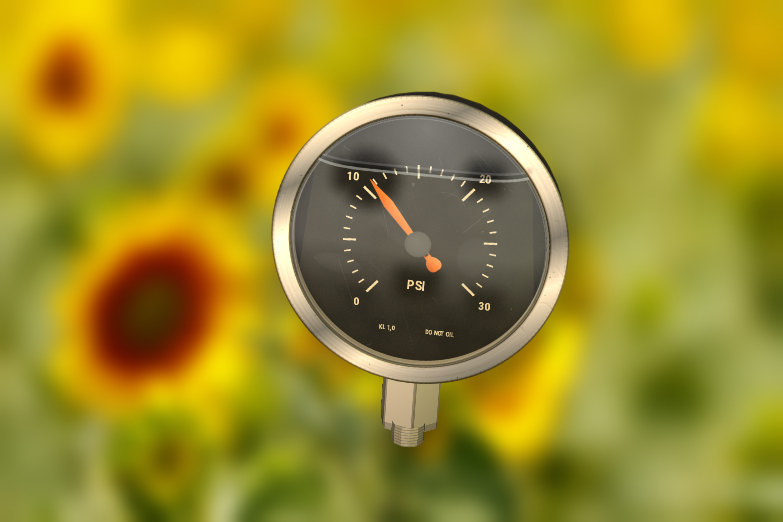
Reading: {"value": 11, "unit": "psi"}
